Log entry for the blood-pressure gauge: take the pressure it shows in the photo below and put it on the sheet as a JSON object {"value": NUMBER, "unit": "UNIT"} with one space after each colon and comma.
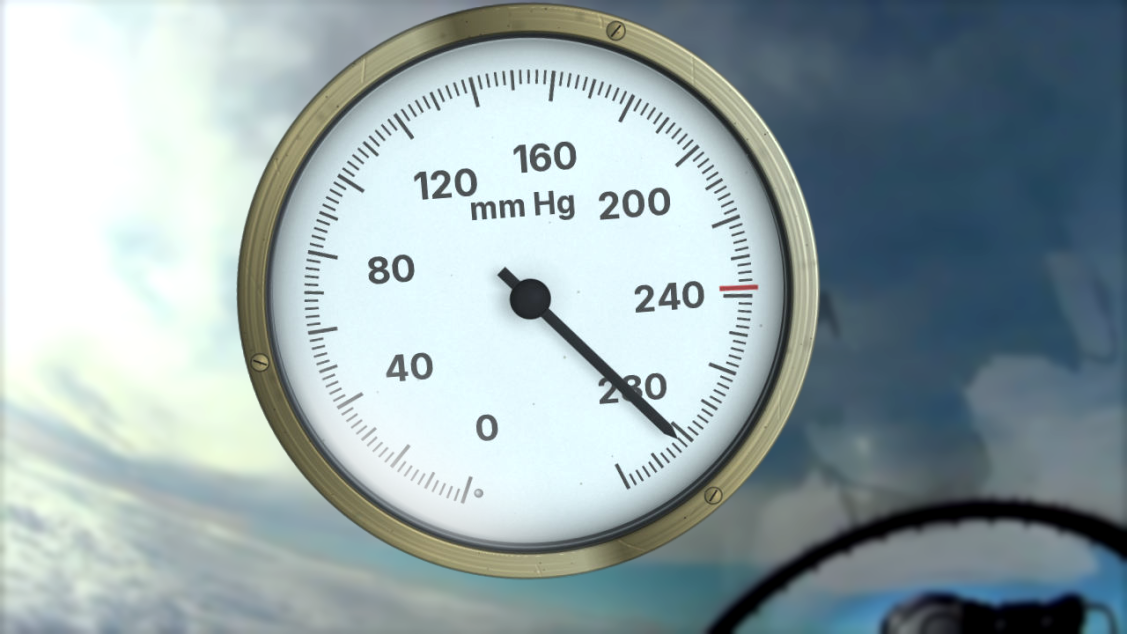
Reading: {"value": 282, "unit": "mmHg"}
